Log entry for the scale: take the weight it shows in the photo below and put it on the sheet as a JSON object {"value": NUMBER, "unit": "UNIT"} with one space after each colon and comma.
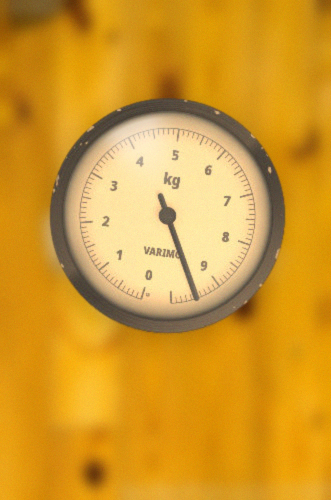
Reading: {"value": 9.5, "unit": "kg"}
